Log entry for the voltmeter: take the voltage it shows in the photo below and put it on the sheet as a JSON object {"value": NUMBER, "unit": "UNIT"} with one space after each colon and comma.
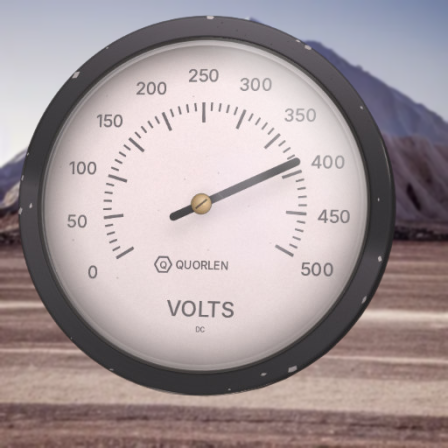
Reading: {"value": 390, "unit": "V"}
